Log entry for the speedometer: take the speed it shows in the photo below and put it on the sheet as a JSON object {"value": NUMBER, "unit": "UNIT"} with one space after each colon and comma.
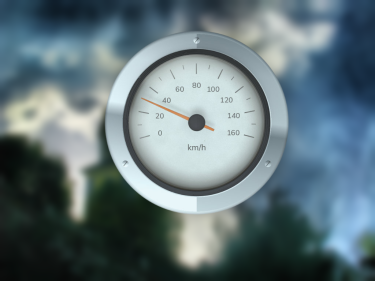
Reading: {"value": 30, "unit": "km/h"}
